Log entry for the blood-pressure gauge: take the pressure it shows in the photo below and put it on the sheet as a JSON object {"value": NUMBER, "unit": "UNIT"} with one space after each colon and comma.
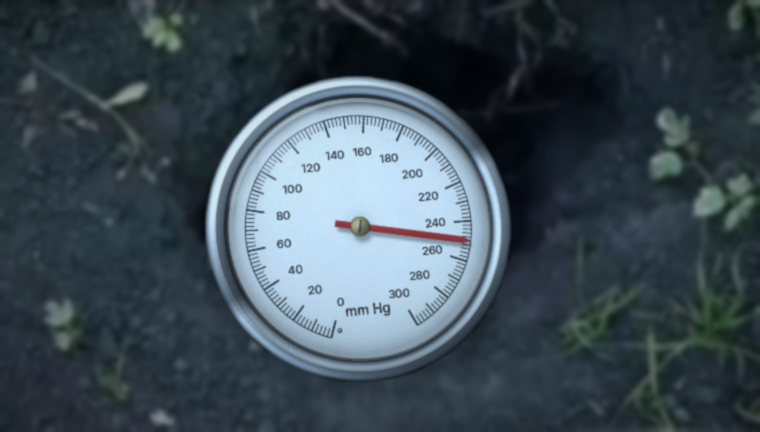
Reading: {"value": 250, "unit": "mmHg"}
